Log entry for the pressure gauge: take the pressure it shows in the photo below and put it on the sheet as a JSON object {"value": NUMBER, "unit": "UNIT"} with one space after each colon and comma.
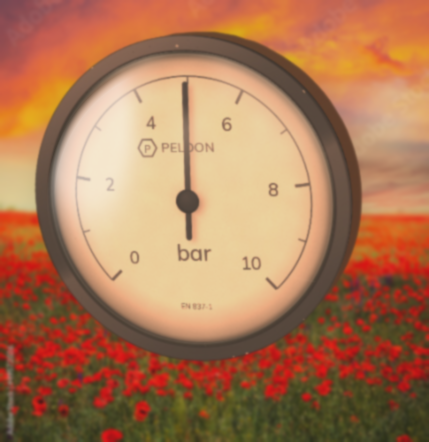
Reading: {"value": 5, "unit": "bar"}
